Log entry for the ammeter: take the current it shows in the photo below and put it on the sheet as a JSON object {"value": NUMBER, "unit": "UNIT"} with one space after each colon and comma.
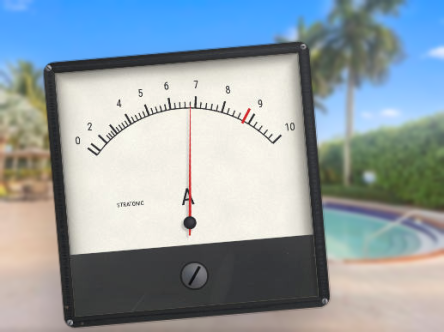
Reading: {"value": 6.8, "unit": "A"}
